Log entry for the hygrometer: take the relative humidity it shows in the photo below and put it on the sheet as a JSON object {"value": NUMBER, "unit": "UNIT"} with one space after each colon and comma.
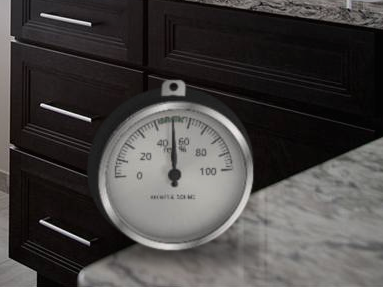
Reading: {"value": 50, "unit": "%"}
